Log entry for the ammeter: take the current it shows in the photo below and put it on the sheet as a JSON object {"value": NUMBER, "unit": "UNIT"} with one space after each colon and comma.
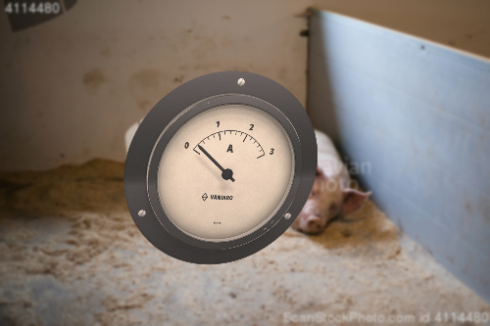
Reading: {"value": 0.2, "unit": "A"}
